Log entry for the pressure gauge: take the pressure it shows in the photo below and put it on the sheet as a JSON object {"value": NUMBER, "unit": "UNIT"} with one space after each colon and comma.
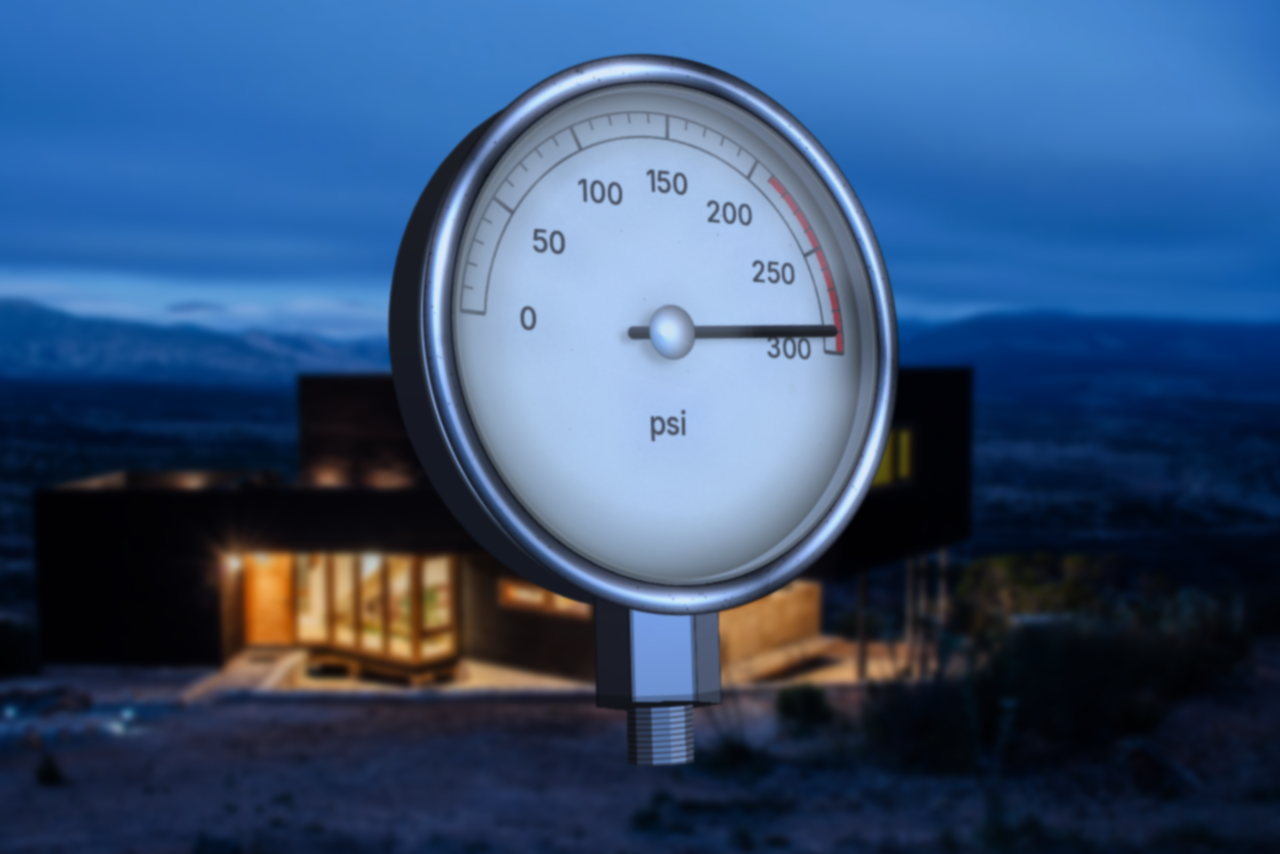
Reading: {"value": 290, "unit": "psi"}
